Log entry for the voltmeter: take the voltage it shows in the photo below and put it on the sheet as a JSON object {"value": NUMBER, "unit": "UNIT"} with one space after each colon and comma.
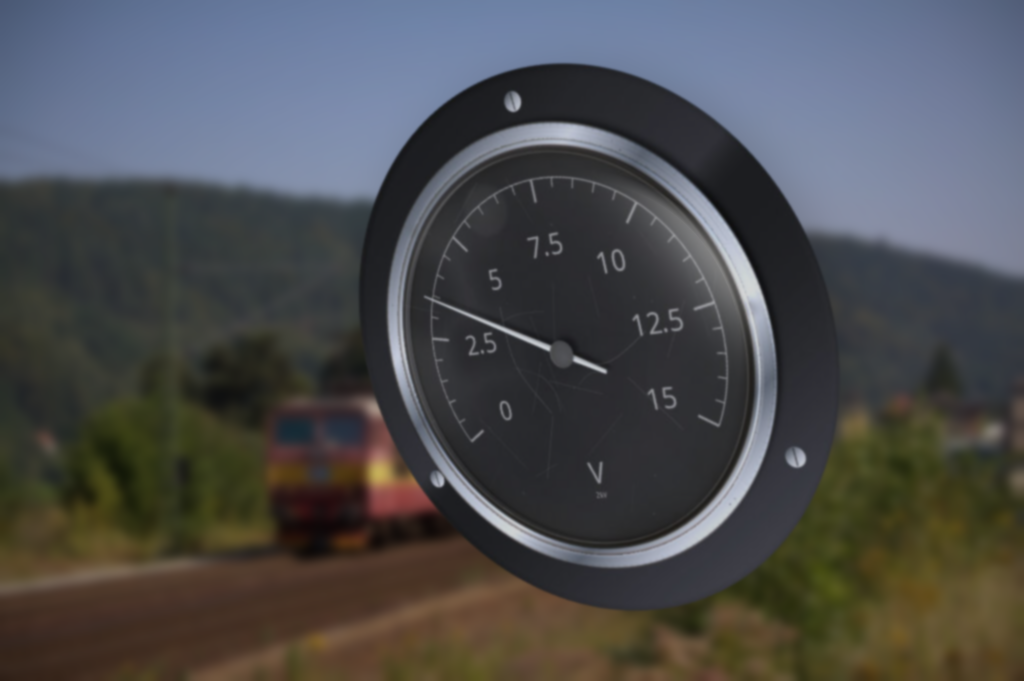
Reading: {"value": 3.5, "unit": "V"}
